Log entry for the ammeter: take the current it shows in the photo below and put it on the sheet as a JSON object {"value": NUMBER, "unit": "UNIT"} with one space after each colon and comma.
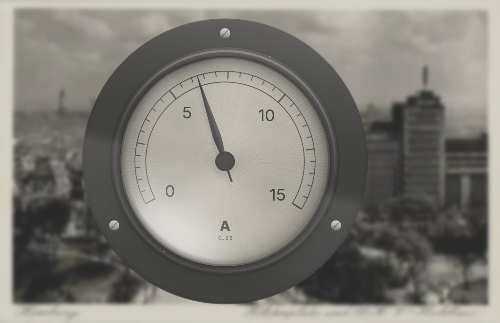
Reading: {"value": 6.25, "unit": "A"}
